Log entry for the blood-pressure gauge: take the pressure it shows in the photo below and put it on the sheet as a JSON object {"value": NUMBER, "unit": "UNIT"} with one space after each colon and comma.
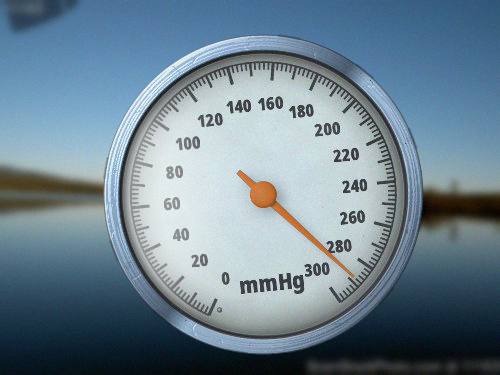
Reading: {"value": 288, "unit": "mmHg"}
